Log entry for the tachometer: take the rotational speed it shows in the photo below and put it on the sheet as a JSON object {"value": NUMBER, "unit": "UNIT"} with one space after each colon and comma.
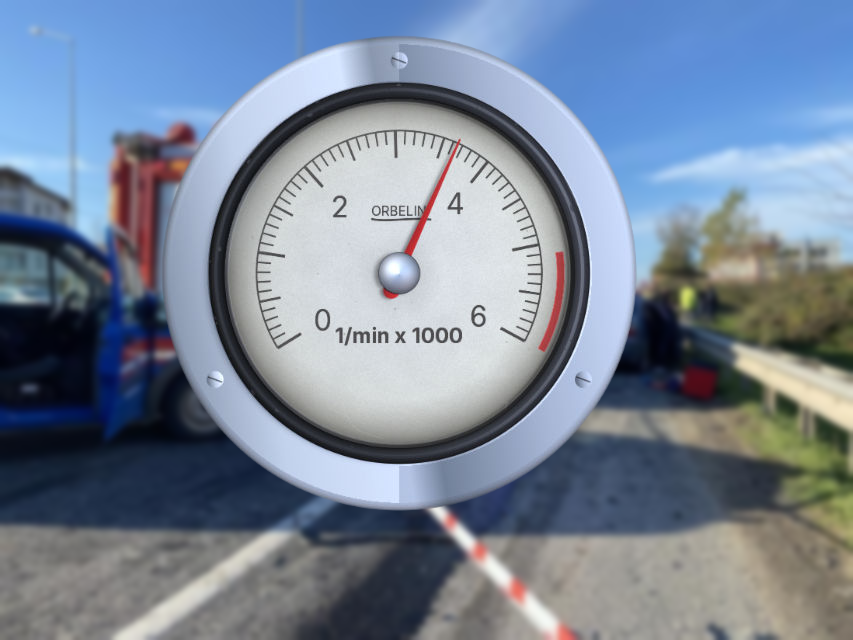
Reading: {"value": 3650, "unit": "rpm"}
